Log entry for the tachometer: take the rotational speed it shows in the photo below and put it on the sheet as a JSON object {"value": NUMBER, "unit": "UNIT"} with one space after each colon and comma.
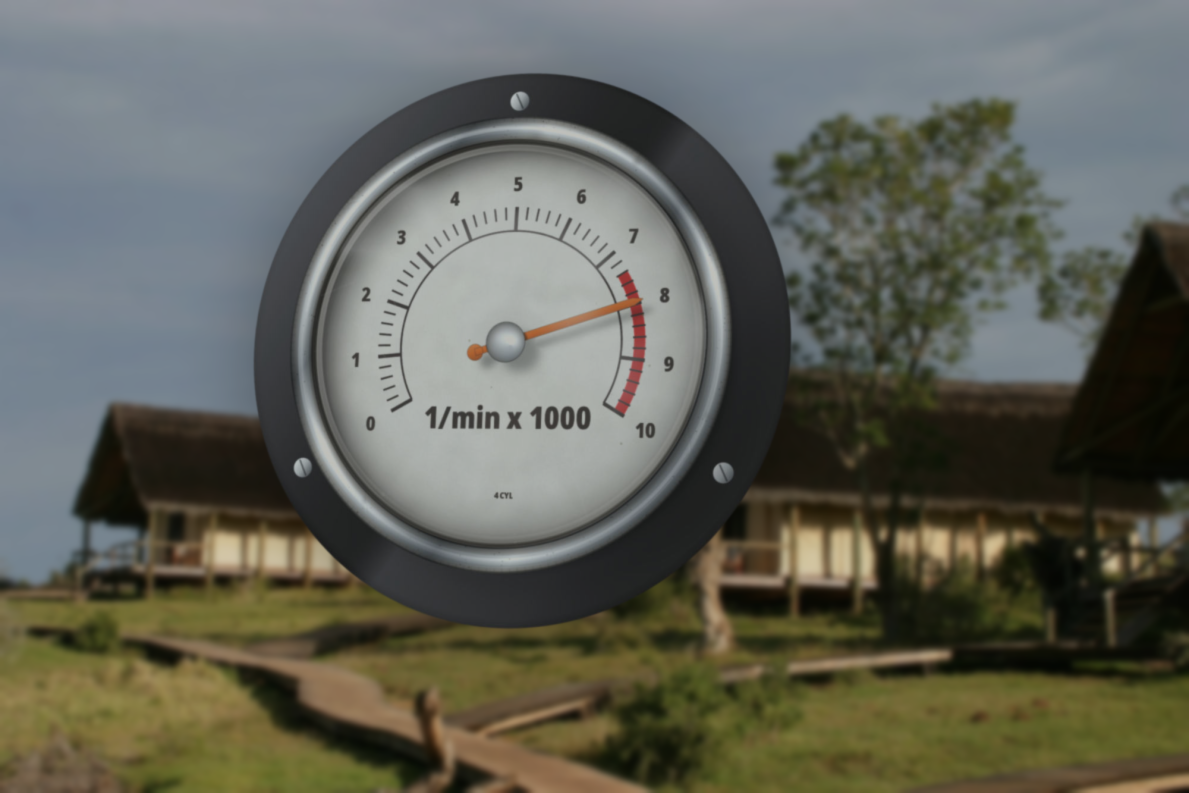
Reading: {"value": 8000, "unit": "rpm"}
